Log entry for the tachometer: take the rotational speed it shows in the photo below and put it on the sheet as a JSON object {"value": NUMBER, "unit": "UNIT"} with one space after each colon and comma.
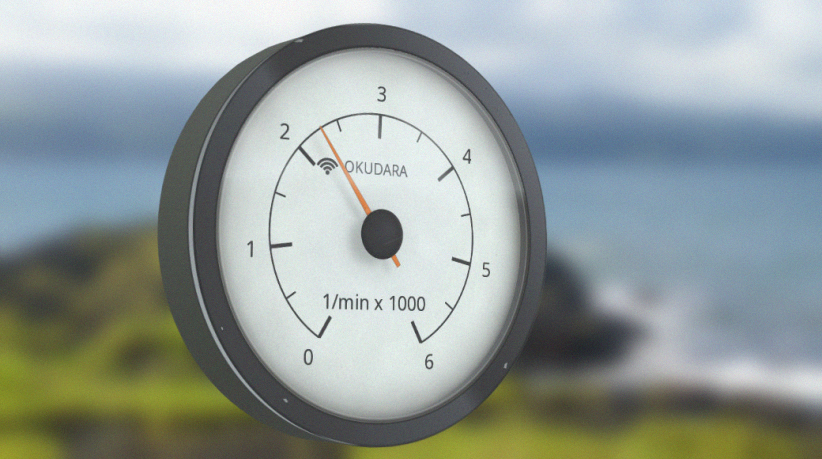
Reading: {"value": 2250, "unit": "rpm"}
